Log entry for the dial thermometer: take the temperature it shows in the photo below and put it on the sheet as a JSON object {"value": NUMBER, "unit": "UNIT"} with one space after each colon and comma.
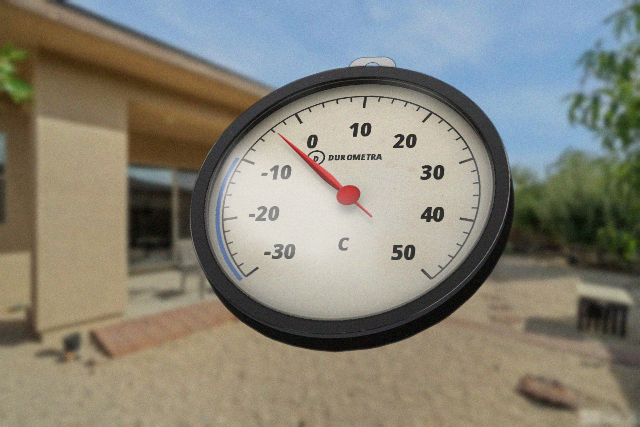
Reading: {"value": -4, "unit": "°C"}
